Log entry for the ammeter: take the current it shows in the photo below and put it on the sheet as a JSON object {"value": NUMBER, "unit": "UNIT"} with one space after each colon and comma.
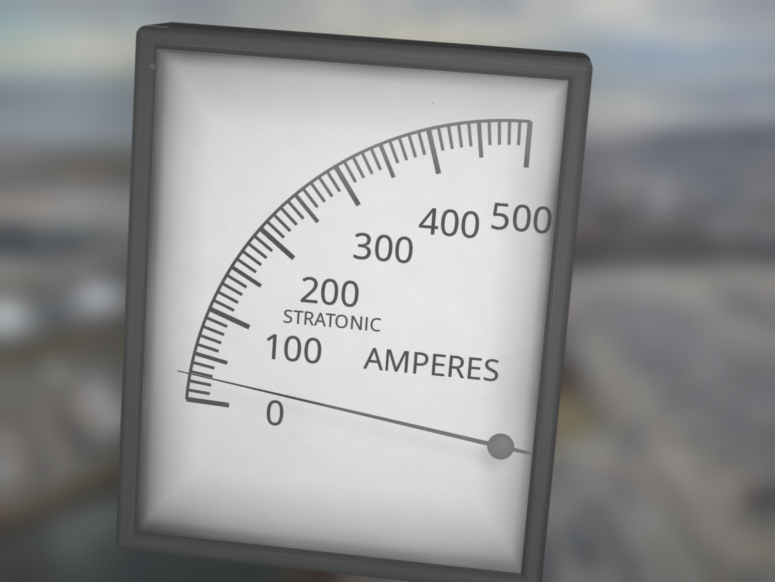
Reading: {"value": 30, "unit": "A"}
